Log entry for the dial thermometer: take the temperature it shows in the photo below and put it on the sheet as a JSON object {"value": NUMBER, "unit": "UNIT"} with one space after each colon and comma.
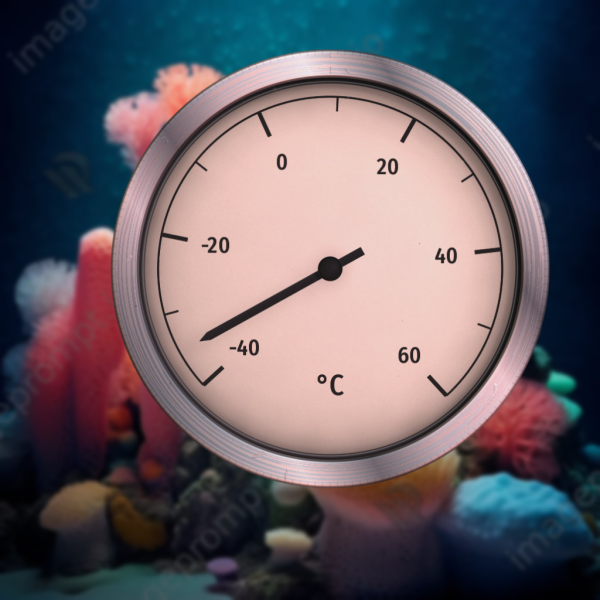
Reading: {"value": -35, "unit": "°C"}
